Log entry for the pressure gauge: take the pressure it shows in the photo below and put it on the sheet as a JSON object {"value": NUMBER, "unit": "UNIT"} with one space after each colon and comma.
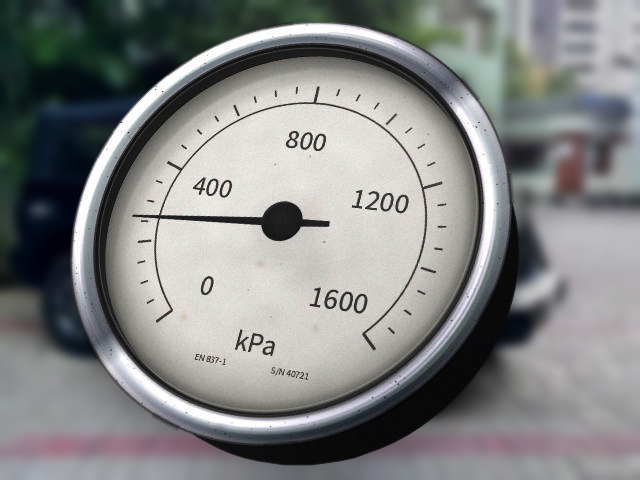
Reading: {"value": 250, "unit": "kPa"}
